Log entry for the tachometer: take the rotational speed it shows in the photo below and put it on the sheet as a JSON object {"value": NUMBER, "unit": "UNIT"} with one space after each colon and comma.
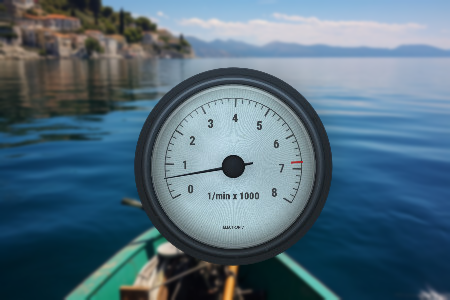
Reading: {"value": 600, "unit": "rpm"}
